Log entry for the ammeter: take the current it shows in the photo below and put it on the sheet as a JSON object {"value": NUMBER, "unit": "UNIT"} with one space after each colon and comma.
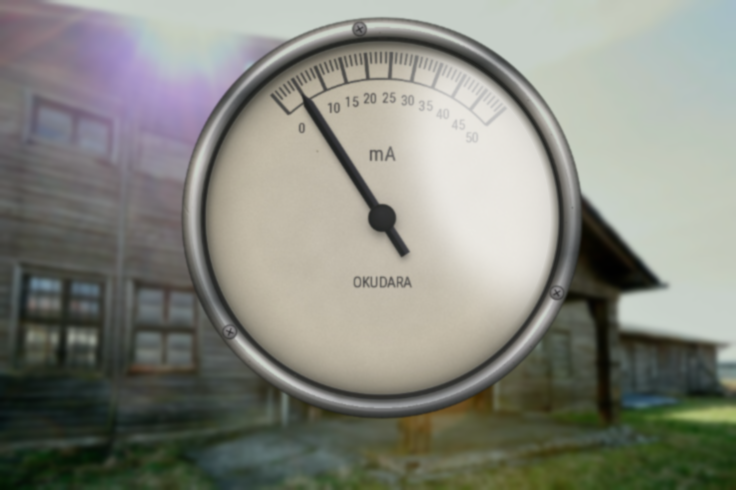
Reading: {"value": 5, "unit": "mA"}
